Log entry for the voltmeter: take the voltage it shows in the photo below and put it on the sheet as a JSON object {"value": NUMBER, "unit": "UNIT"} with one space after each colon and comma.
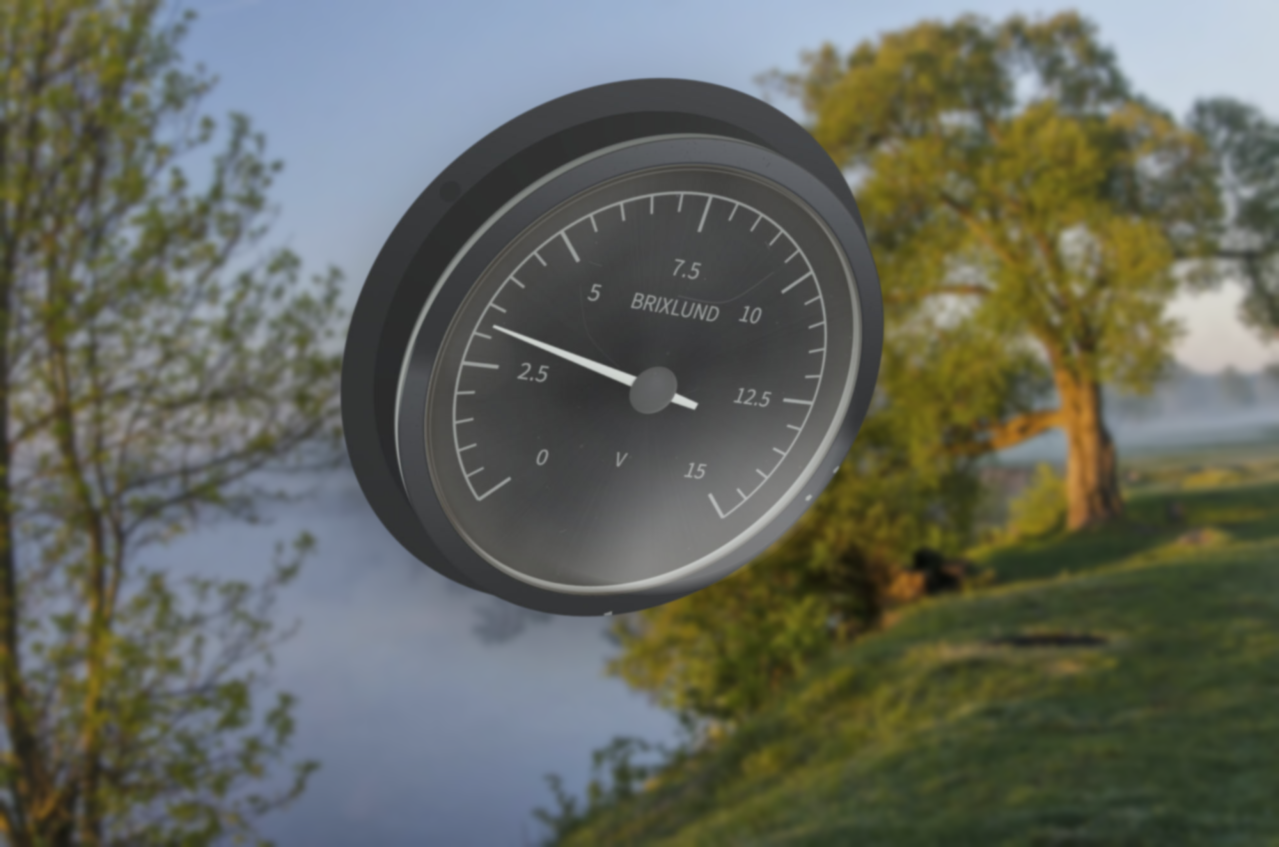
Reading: {"value": 3.25, "unit": "V"}
